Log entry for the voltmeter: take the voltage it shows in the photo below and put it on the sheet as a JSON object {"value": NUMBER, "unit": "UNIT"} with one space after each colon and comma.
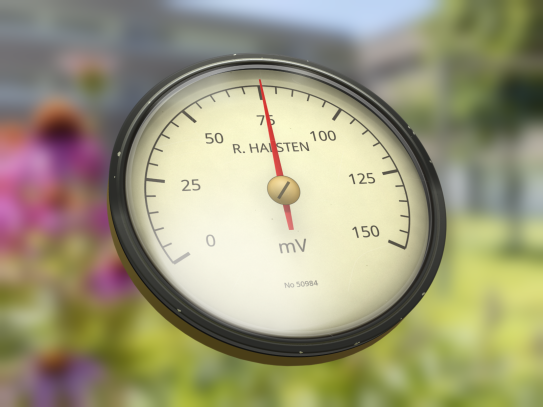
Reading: {"value": 75, "unit": "mV"}
